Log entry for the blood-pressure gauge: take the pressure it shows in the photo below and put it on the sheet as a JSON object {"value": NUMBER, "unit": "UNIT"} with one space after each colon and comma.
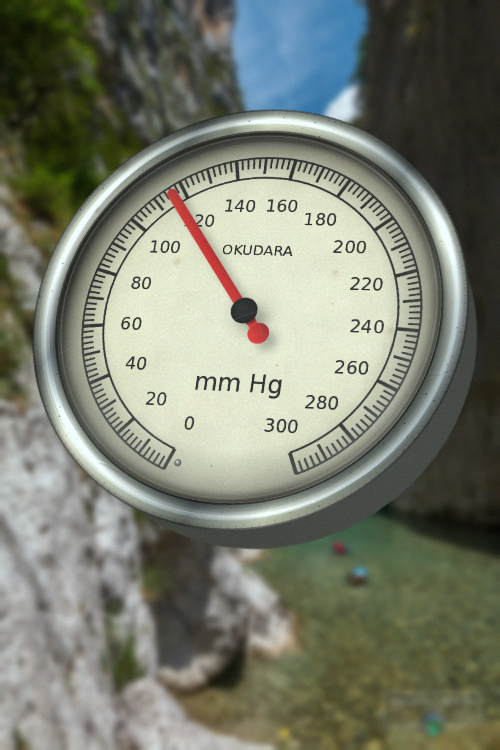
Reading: {"value": 116, "unit": "mmHg"}
